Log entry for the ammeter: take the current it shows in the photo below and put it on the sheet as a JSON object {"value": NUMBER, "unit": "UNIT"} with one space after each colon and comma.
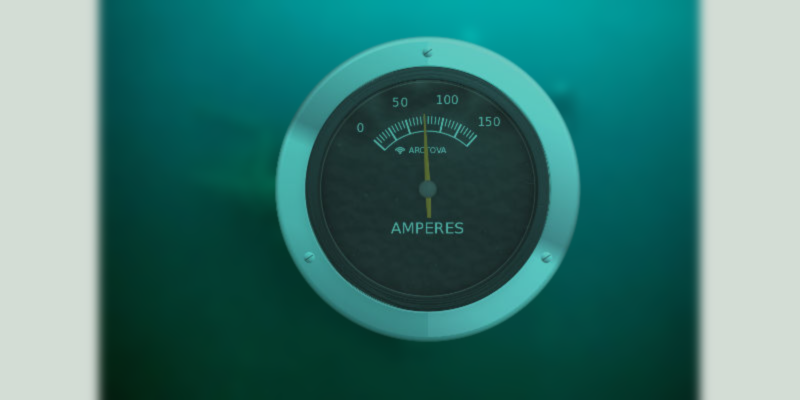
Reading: {"value": 75, "unit": "A"}
